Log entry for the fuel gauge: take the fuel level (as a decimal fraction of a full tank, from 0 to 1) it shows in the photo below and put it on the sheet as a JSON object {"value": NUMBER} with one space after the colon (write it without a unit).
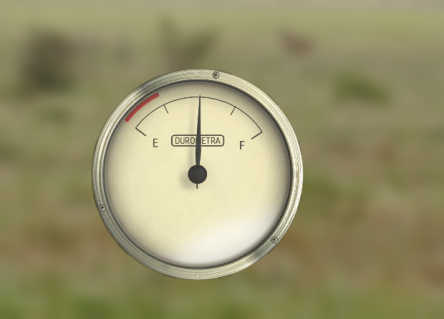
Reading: {"value": 0.5}
